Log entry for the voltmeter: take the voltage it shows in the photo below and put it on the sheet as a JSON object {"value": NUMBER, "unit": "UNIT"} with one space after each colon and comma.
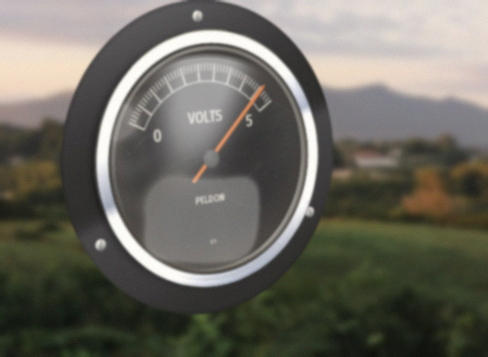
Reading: {"value": 4.5, "unit": "V"}
